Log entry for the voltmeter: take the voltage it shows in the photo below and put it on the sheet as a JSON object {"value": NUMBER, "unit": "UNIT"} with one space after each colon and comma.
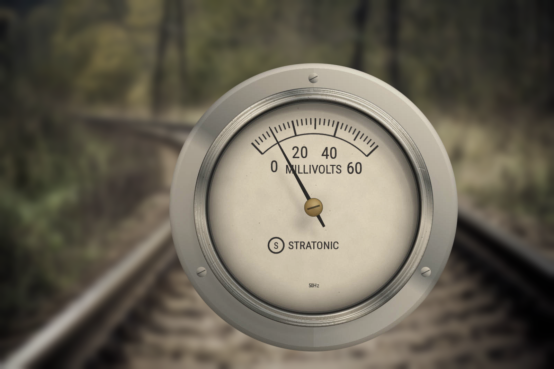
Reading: {"value": 10, "unit": "mV"}
